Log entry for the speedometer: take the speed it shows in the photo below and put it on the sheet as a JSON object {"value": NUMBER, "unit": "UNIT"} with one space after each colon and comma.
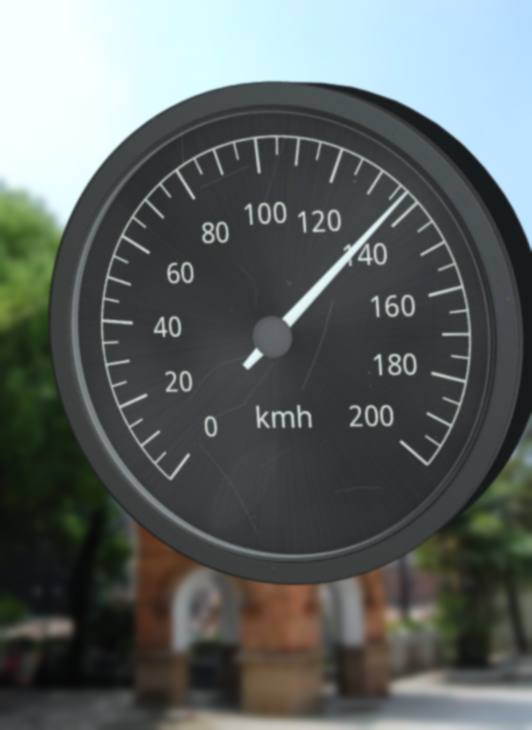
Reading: {"value": 137.5, "unit": "km/h"}
